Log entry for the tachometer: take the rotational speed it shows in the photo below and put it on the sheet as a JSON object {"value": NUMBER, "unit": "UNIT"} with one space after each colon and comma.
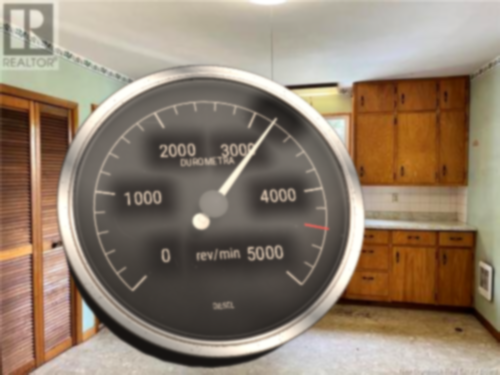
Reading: {"value": 3200, "unit": "rpm"}
